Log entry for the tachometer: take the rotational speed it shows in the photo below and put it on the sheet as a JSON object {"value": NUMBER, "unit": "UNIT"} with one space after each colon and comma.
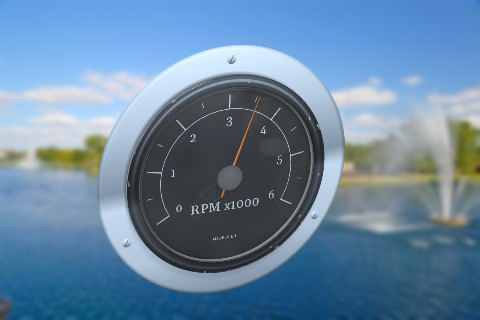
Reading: {"value": 3500, "unit": "rpm"}
